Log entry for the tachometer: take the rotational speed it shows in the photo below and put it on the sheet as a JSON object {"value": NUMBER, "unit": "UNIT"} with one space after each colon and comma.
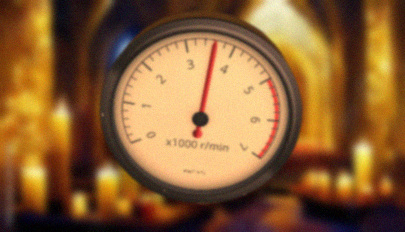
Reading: {"value": 3600, "unit": "rpm"}
